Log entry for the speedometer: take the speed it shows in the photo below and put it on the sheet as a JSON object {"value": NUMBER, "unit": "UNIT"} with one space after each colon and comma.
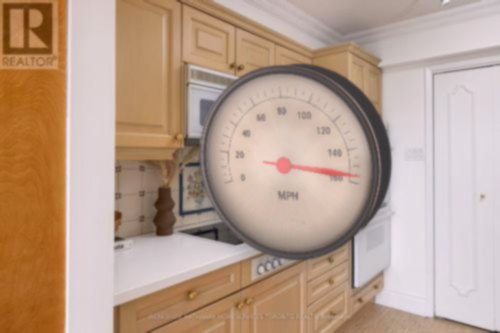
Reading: {"value": 155, "unit": "mph"}
